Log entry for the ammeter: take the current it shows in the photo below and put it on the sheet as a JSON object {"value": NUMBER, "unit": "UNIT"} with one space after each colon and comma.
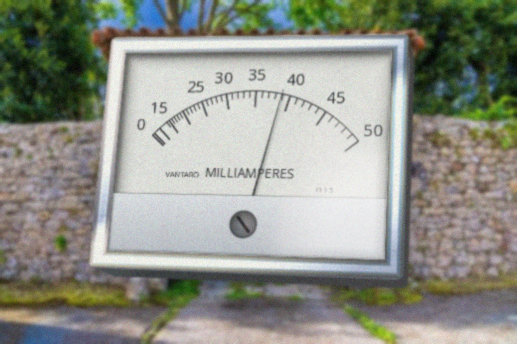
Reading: {"value": 39, "unit": "mA"}
